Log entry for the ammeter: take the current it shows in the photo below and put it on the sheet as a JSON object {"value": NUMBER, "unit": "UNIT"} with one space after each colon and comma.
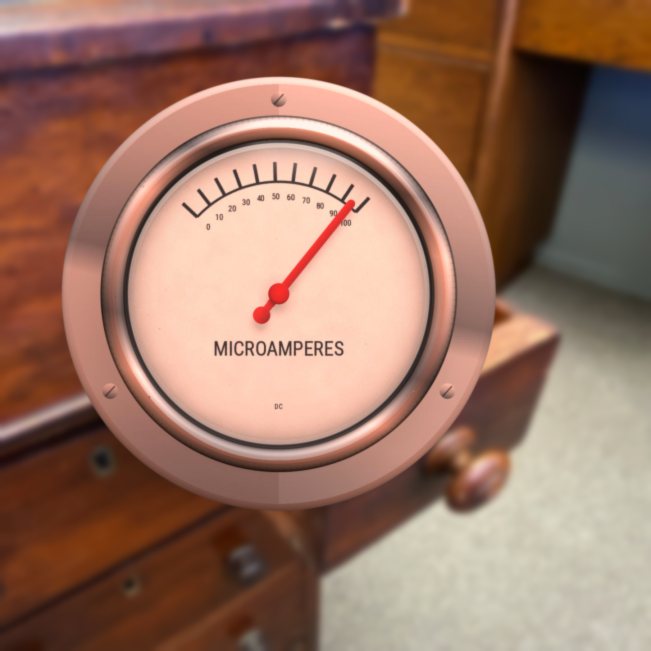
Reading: {"value": 95, "unit": "µA"}
